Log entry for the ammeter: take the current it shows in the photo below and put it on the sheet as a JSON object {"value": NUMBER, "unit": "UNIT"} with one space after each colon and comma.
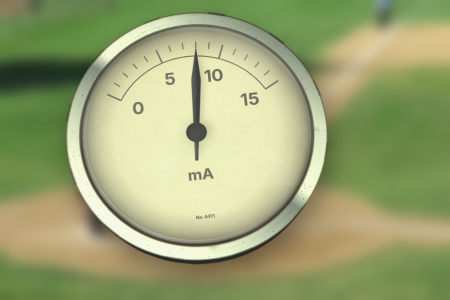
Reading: {"value": 8, "unit": "mA"}
